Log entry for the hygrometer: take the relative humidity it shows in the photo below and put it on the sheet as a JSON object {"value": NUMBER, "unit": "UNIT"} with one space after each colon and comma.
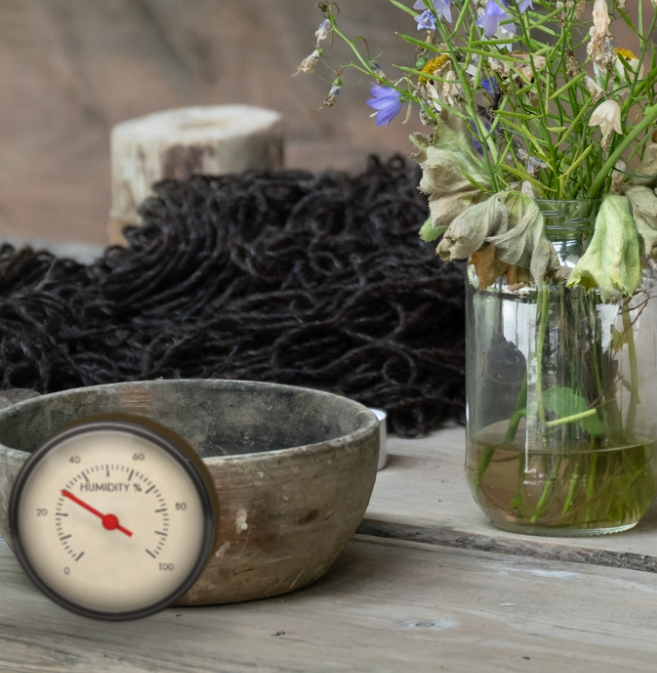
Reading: {"value": 30, "unit": "%"}
